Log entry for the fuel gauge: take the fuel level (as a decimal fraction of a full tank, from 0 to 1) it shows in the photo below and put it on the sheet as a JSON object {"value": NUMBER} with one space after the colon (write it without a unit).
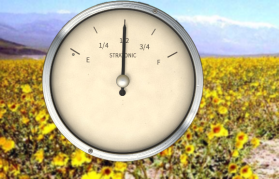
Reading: {"value": 0.5}
